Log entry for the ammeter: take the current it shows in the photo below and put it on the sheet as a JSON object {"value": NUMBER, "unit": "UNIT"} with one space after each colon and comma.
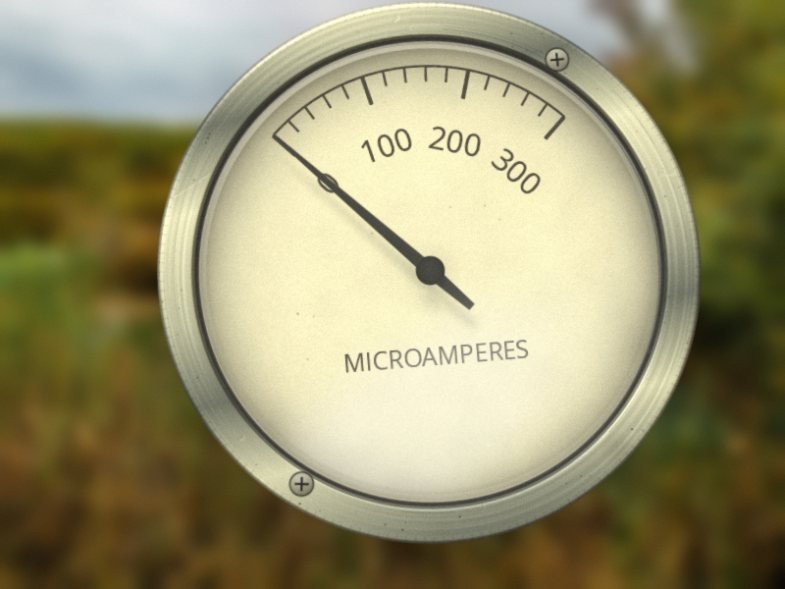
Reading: {"value": 0, "unit": "µA"}
